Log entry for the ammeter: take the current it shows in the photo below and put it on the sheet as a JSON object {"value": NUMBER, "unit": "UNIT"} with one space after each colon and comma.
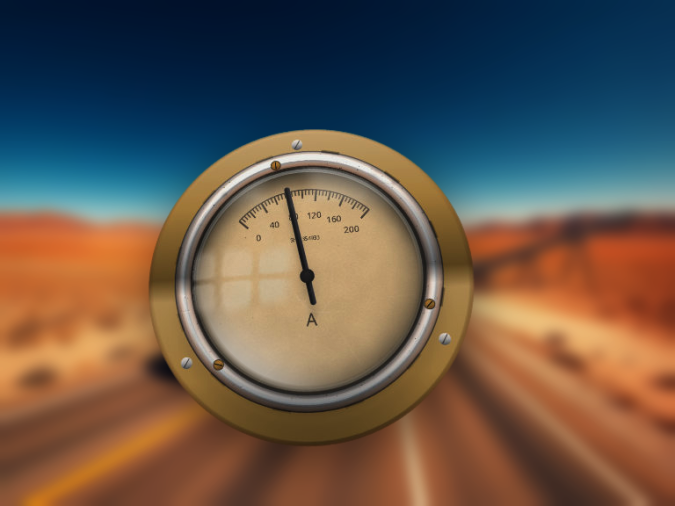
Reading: {"value": 80, "unit": "A"}
